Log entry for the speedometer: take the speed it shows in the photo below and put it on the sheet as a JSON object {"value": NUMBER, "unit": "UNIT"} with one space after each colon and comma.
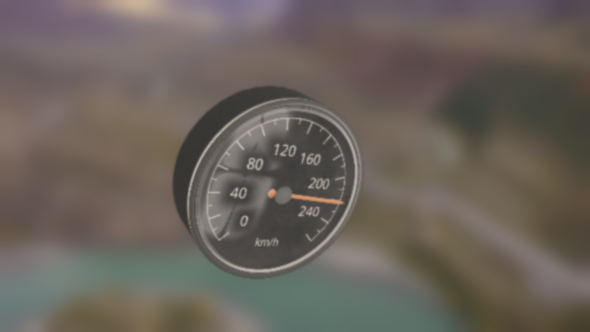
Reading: {"value": 220, "unit": "km/h"}
